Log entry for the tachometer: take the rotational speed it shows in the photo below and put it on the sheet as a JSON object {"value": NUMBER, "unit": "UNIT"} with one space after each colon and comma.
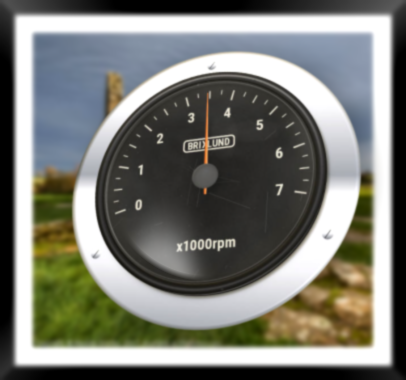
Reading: {"value": 3500, "unit": "rpm"}
